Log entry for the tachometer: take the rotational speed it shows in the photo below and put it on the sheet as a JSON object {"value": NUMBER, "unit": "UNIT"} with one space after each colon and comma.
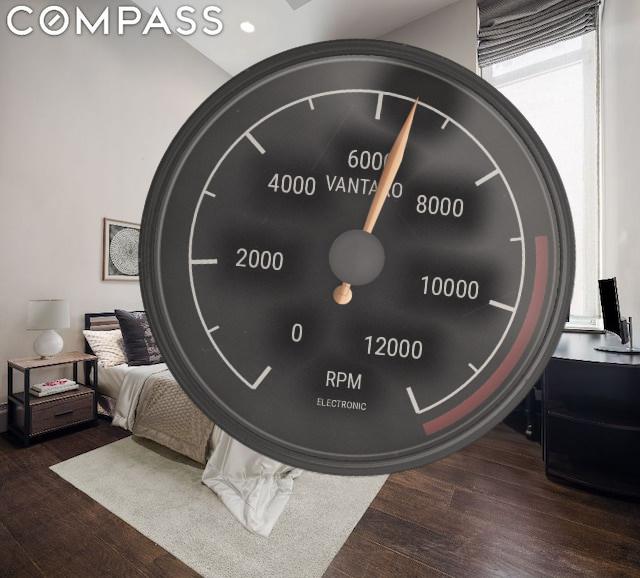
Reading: {"value": 6500, "unit": "rpm"}
